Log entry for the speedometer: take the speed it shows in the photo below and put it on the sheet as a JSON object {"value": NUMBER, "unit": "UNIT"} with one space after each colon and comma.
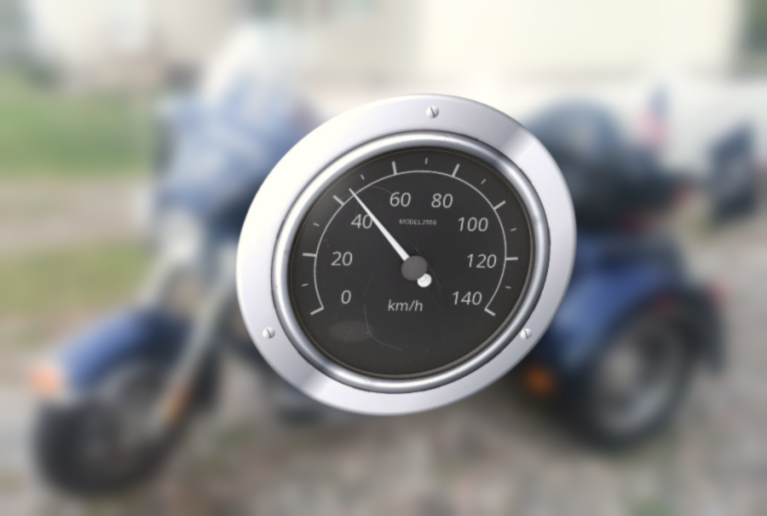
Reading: {"value": 45, "unit": "km/h"}
